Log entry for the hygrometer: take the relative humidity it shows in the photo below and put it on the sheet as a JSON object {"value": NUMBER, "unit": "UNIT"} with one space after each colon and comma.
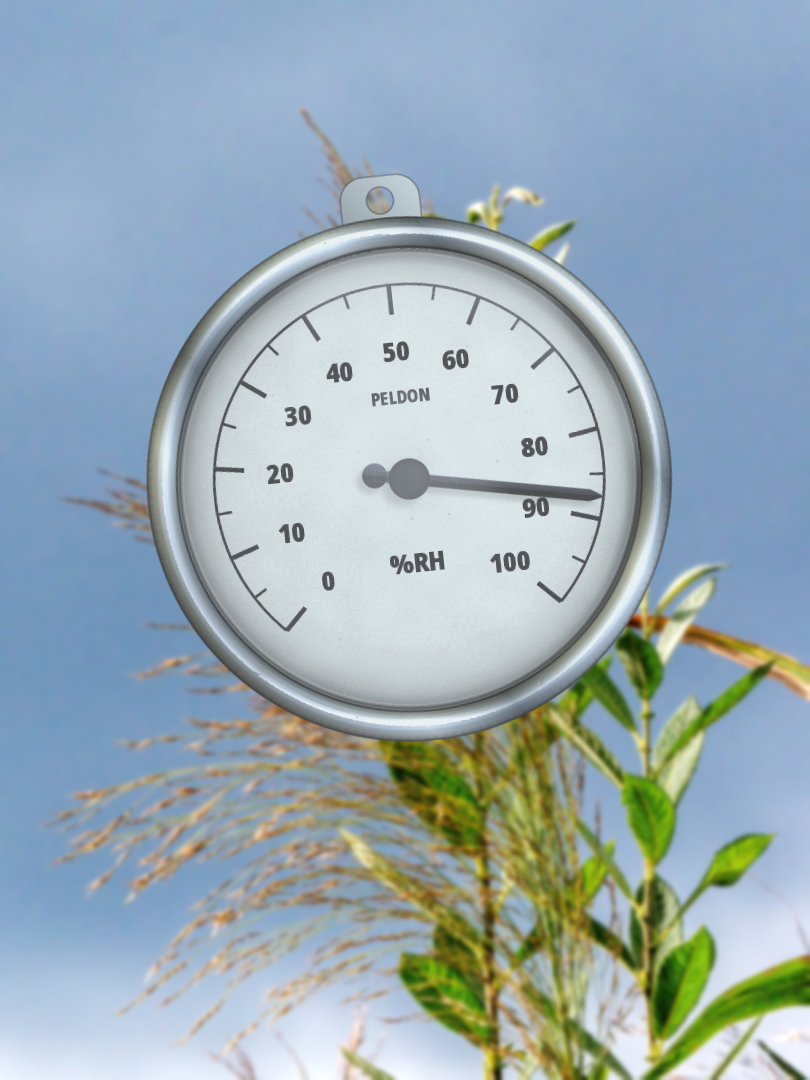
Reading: {"value": 87.5, "unit": "%"}
